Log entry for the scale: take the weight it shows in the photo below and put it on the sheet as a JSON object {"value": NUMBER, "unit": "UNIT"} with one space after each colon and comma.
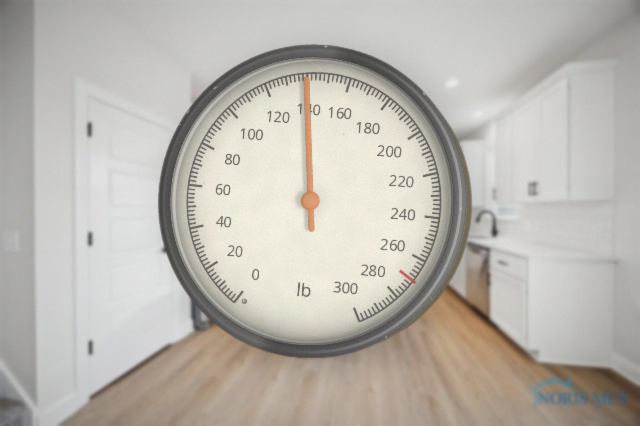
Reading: {"value": 140, "unit": "lb"}
